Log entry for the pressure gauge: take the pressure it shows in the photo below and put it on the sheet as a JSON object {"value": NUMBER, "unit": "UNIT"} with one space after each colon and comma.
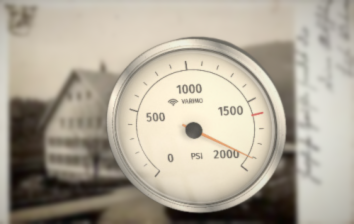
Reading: {"value": 1900, "unit": "psi"}
